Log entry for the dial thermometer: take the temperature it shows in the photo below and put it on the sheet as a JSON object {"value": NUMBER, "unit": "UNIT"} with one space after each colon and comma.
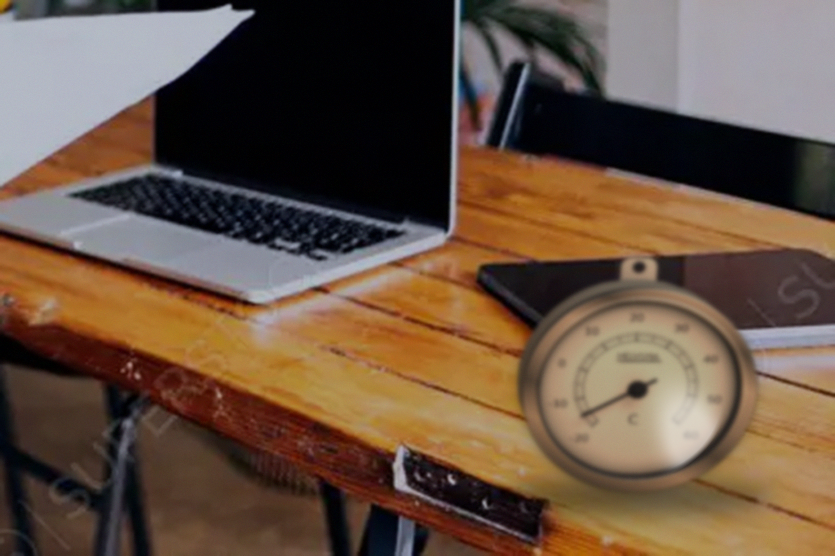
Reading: {"value": -15, "unit": "°C"}
